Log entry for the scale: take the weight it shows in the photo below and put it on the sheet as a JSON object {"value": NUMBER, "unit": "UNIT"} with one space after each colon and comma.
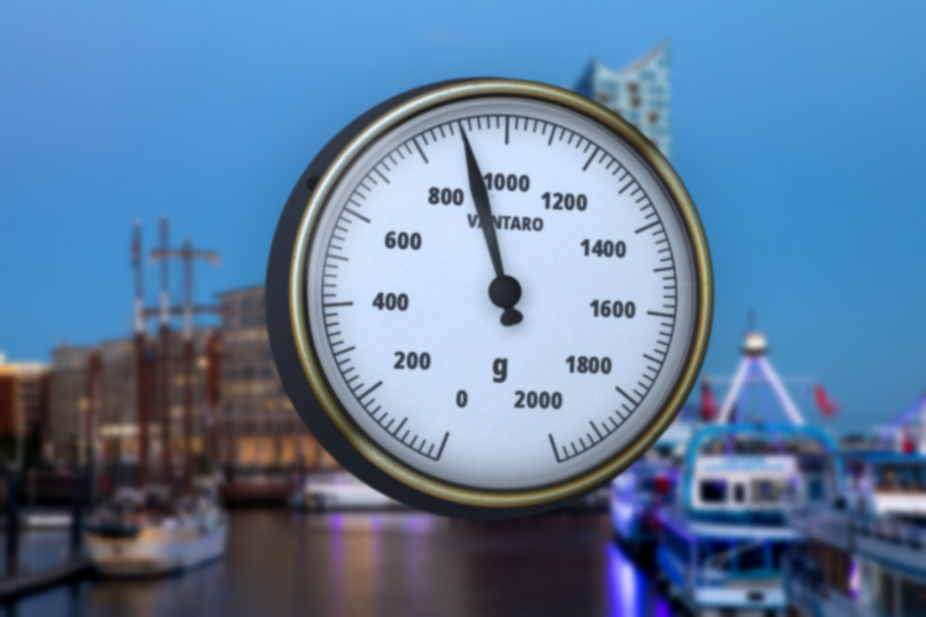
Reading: {"value": 900, "unit": "g"}
